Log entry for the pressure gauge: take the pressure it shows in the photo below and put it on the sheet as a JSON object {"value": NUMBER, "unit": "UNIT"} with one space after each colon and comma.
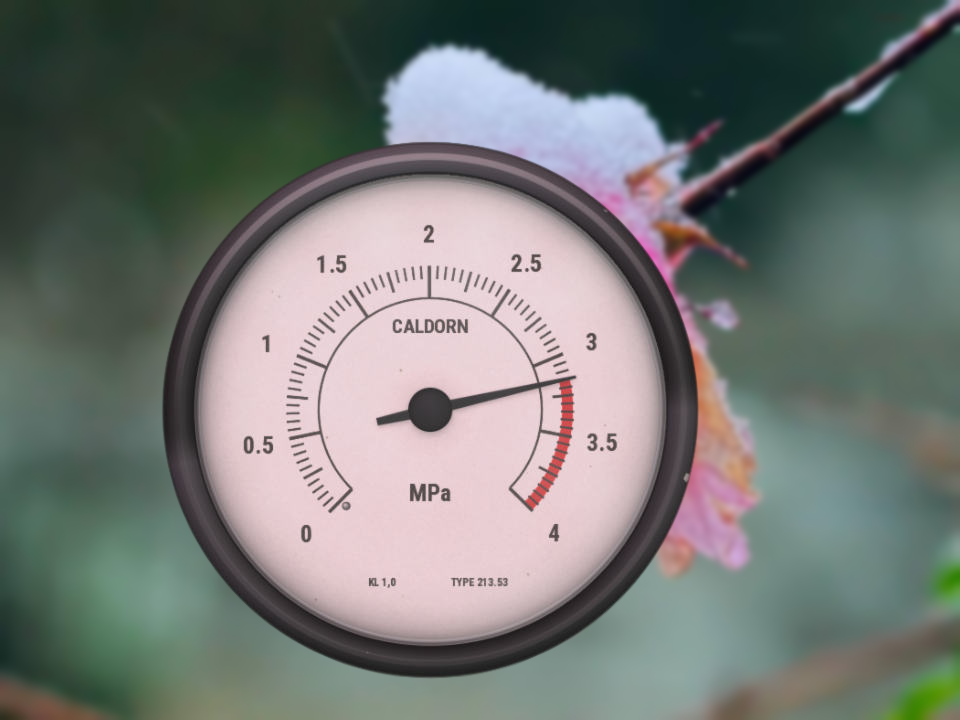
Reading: {"value": 3.15, "unit": "MPa"}
